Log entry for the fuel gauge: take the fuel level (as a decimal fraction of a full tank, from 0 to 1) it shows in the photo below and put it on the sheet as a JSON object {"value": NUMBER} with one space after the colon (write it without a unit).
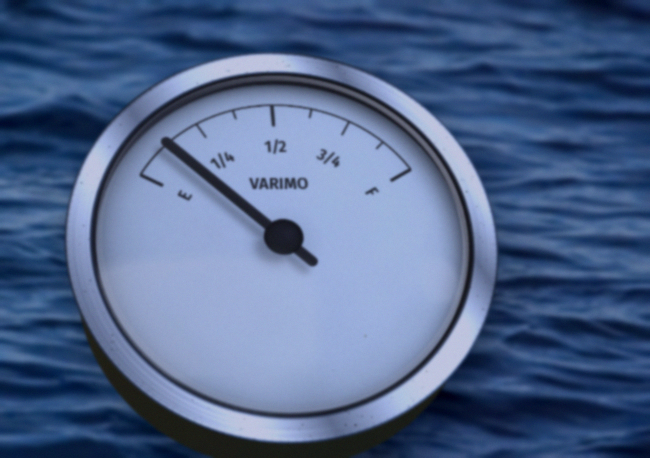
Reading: {"value": 0.125}
